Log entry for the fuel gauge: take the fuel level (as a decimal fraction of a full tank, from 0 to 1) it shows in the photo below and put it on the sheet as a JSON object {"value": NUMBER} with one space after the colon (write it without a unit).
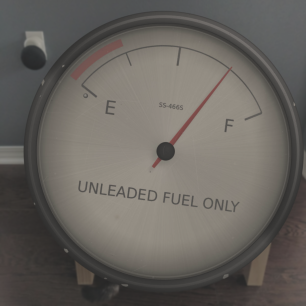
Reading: {"value": 0.75}
